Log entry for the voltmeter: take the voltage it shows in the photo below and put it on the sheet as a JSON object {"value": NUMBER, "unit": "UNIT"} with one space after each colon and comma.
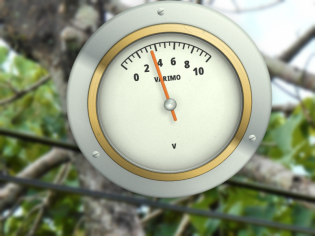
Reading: {"value": 3.5, "unit": "V"}
